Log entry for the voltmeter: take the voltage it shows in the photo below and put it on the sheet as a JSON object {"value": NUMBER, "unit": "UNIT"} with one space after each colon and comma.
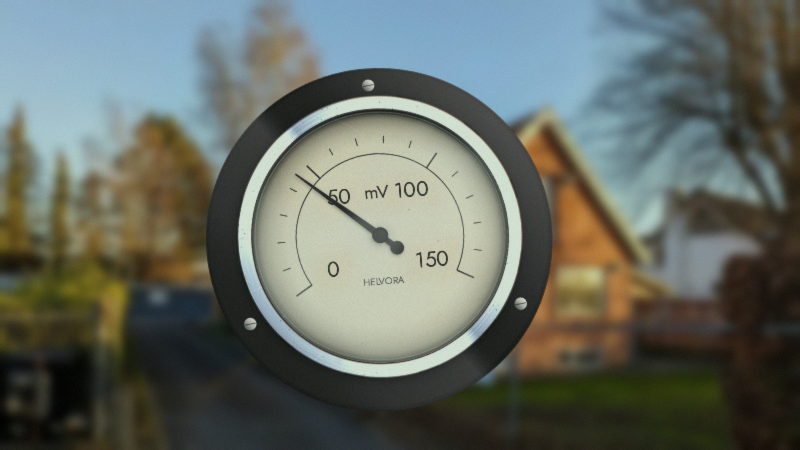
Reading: {"value": 45, "unit": "mV"}
